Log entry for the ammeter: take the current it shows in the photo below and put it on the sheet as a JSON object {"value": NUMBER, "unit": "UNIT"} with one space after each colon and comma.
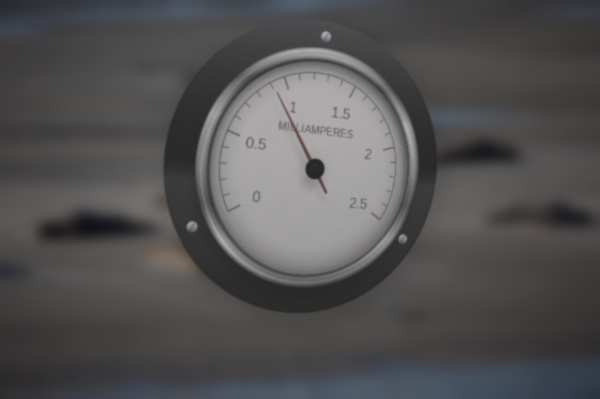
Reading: {"value": 0.9, "unit": "mA"}
